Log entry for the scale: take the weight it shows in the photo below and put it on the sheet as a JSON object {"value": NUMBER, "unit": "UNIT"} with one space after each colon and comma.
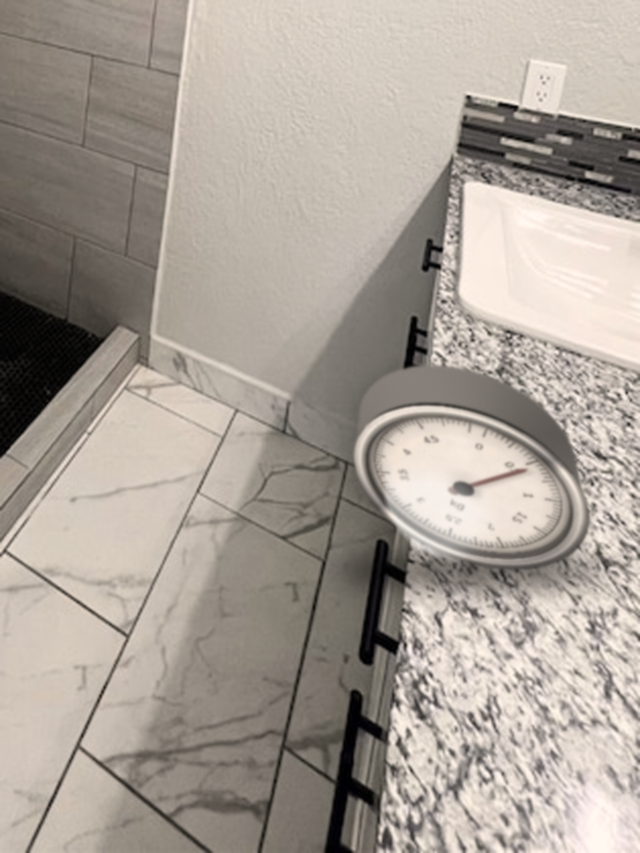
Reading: {"value": 0.5, "unit": "kg"}
